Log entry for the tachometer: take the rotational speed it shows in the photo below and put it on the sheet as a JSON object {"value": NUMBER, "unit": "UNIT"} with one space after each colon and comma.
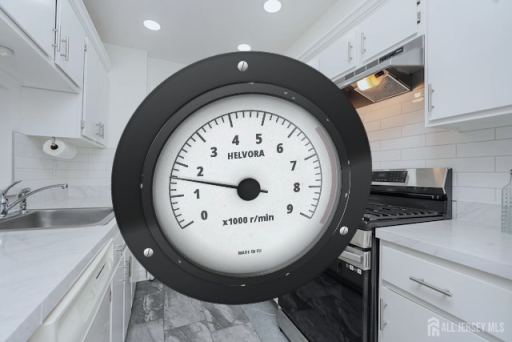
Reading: {"value": 1600, "unit": "rpm"}
